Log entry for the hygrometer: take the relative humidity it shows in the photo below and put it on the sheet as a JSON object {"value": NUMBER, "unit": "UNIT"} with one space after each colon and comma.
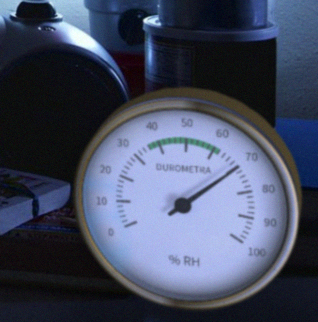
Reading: {"value": 70, "unit": "%"}
